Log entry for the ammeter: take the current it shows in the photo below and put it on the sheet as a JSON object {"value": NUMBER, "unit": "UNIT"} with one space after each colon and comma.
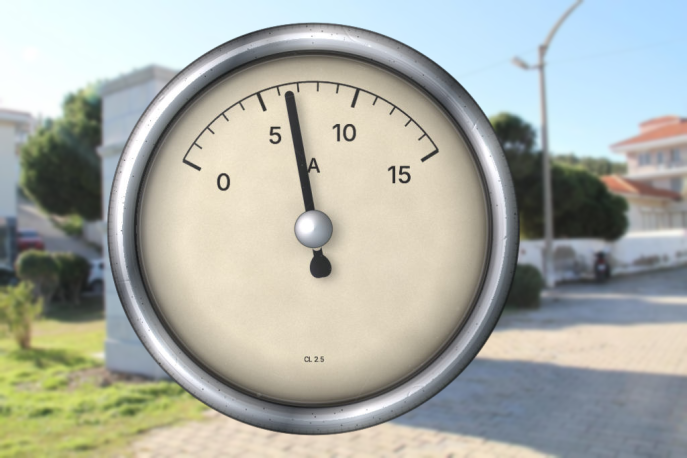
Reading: {"value": 6.5, "unit": "A"}
